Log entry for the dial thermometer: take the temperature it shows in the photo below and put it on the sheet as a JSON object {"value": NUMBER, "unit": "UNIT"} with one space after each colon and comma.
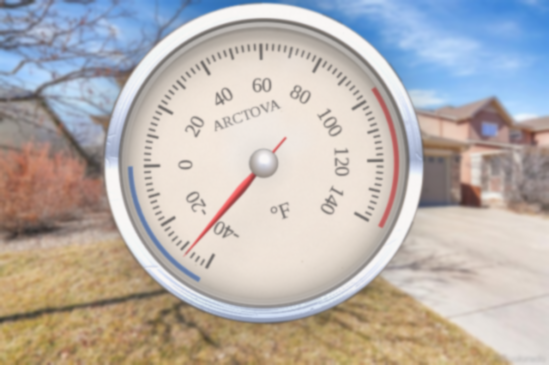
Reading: {"value": -32, "unit": "°F"}
